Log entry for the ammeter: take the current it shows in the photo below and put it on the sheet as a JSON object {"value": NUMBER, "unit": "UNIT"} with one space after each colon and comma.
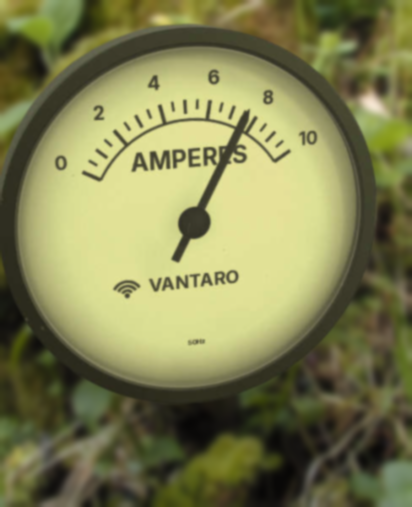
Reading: {"value": 7.5, "unit": "A"}
